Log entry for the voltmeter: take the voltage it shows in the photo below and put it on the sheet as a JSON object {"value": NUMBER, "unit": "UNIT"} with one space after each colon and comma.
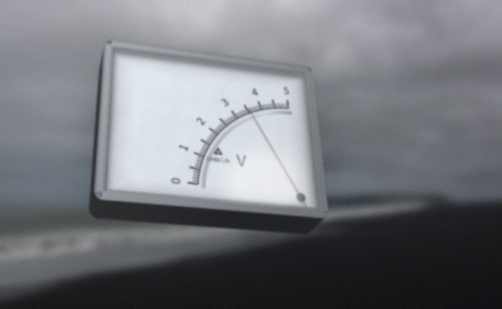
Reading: {"value": 3.5, "unit": "V"}
